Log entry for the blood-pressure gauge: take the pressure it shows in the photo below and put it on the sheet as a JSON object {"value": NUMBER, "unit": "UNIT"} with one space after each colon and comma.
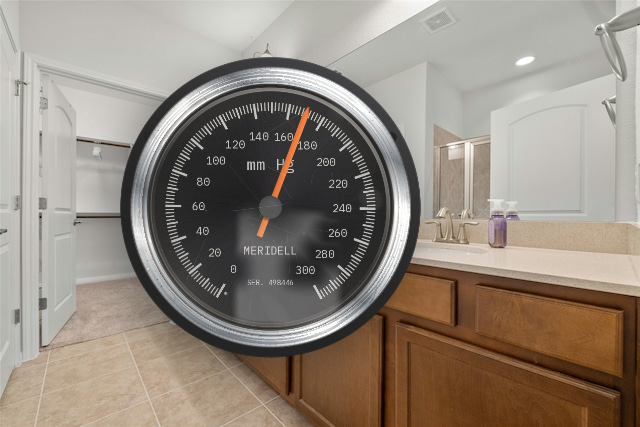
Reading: {"value": 170, "unit": "mmHg"}
